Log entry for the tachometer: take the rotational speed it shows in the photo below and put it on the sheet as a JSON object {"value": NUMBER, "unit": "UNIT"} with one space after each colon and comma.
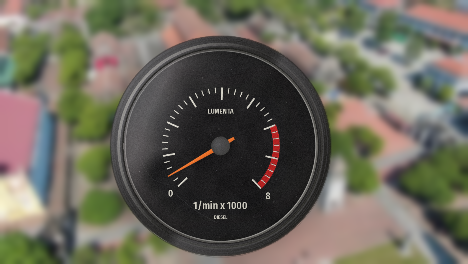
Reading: {"value": 400, "unit": "rpm"}
